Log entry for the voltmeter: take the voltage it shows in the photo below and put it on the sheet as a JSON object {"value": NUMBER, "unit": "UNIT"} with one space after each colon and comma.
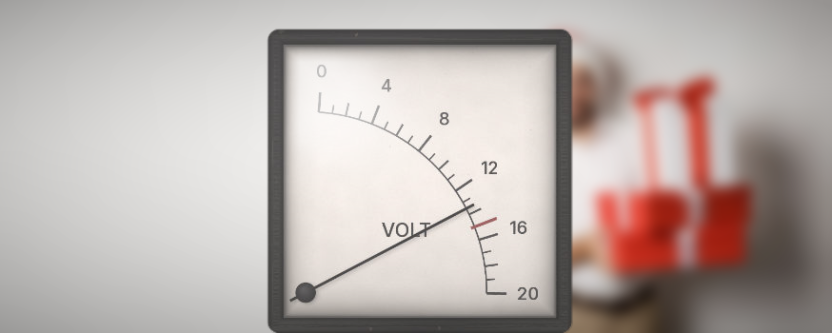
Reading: {"value": 13.5, "unit": "V"}
